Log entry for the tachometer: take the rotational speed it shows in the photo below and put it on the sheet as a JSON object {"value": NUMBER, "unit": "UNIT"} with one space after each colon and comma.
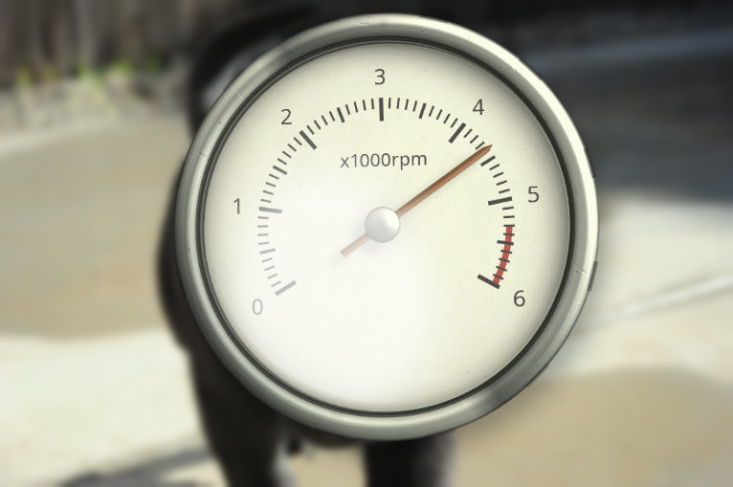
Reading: {"value": 4400, "unit": "rpm"}
